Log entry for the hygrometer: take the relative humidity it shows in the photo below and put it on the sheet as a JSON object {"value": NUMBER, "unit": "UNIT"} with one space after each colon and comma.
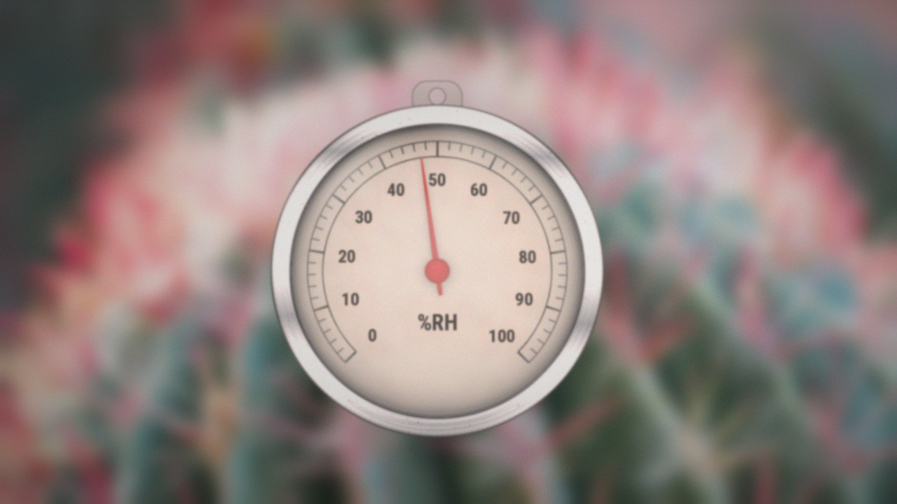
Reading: {"value": 47, "unit": "%"}
